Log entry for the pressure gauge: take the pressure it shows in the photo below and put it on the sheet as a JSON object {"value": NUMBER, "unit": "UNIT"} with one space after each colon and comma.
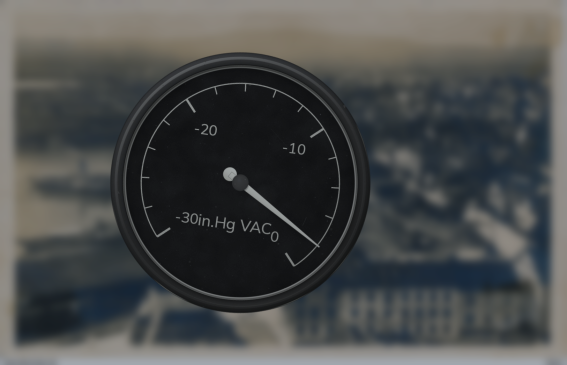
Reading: {"value": -2, "unit": "inHg"}
